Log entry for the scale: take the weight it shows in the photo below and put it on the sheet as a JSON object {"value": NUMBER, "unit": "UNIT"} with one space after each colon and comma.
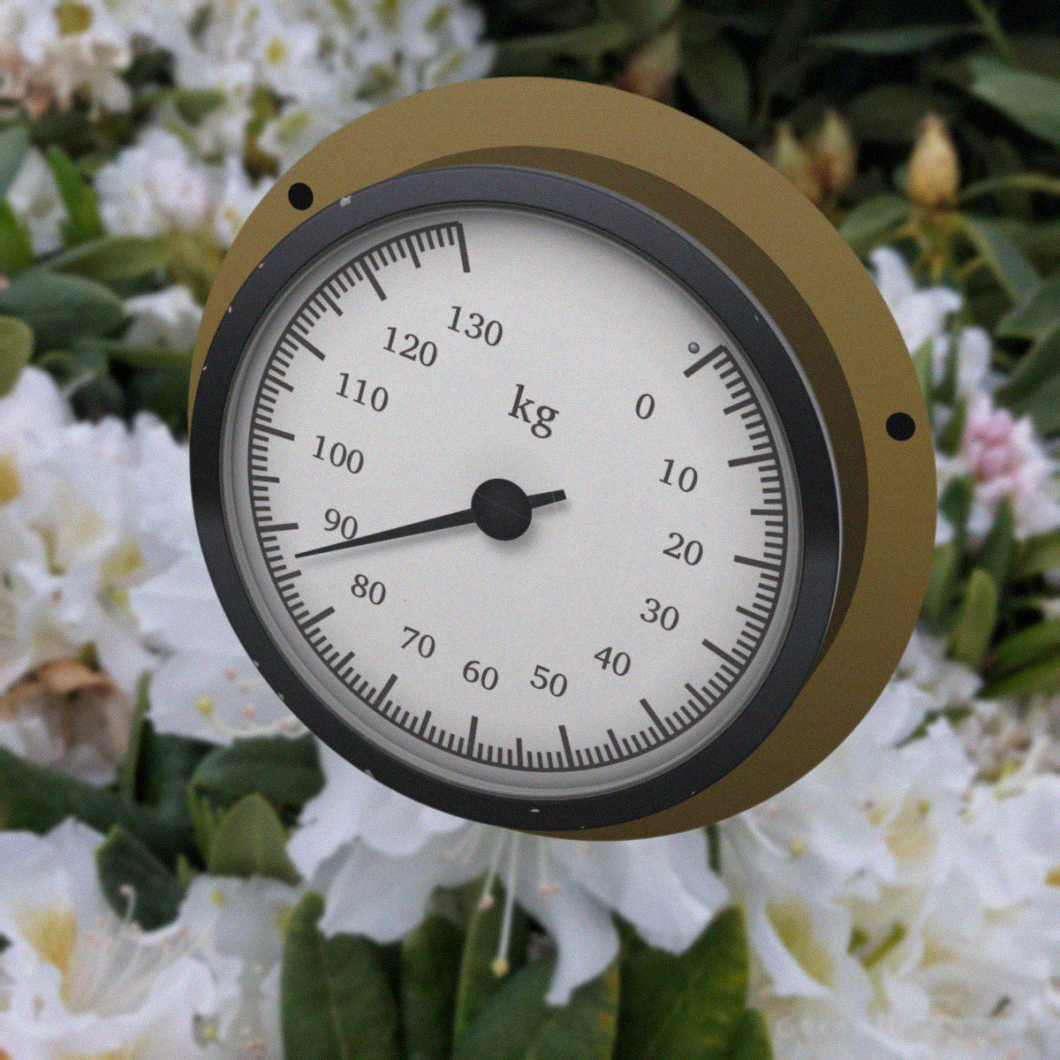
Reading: {"value": 87, "unit": "kg"}
